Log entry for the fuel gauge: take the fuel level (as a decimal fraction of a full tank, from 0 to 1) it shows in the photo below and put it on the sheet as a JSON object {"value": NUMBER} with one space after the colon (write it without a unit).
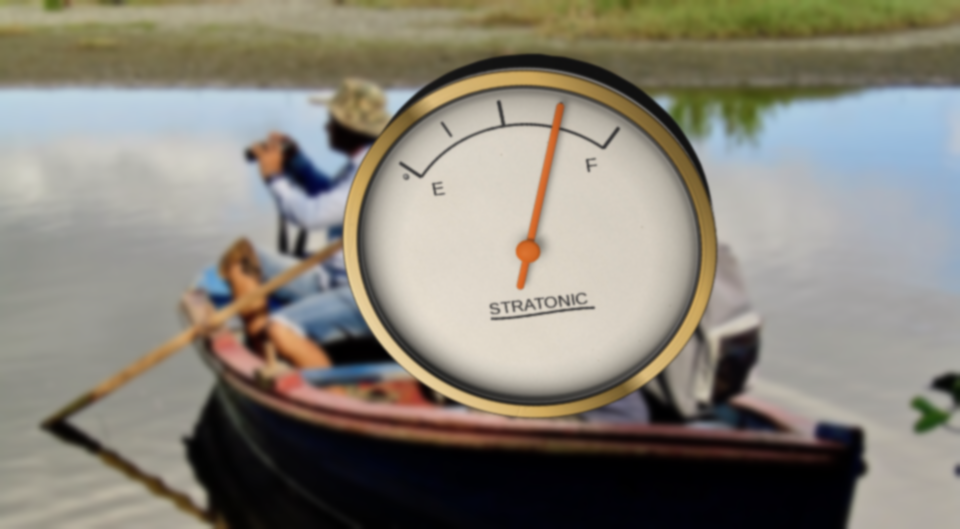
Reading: {"value": 0.75}
